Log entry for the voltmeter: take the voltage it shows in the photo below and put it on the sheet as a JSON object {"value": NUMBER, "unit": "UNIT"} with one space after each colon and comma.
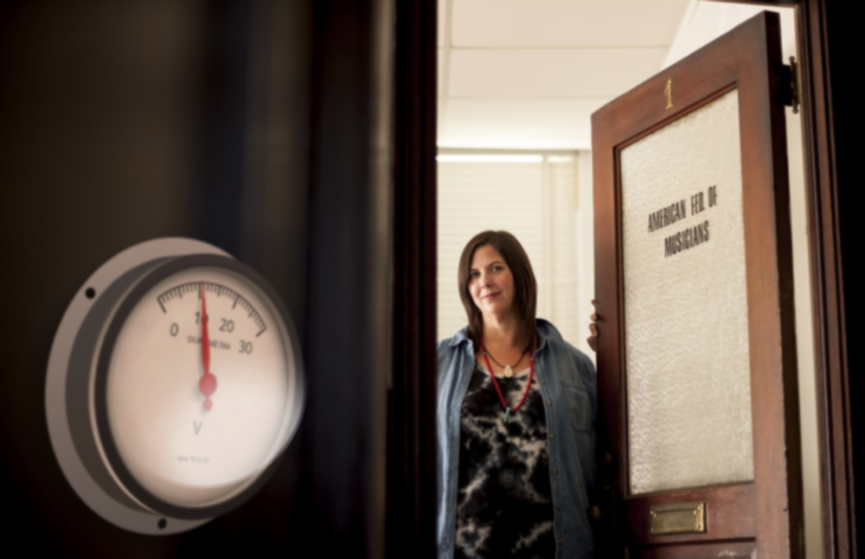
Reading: {"value": 10, "unit": "V"}
